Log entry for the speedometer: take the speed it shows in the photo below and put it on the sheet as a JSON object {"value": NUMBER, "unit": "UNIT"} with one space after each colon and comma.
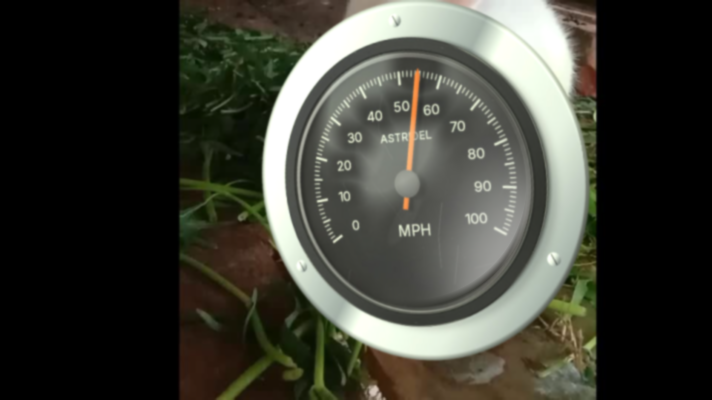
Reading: {"value": 55, "unit": "mph"}
